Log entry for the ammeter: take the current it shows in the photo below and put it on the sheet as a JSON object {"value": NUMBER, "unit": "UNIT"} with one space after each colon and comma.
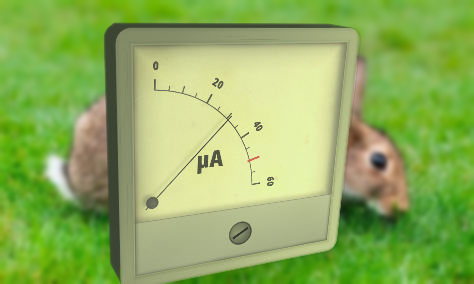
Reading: {"value": 30, "unit": "µA"}
